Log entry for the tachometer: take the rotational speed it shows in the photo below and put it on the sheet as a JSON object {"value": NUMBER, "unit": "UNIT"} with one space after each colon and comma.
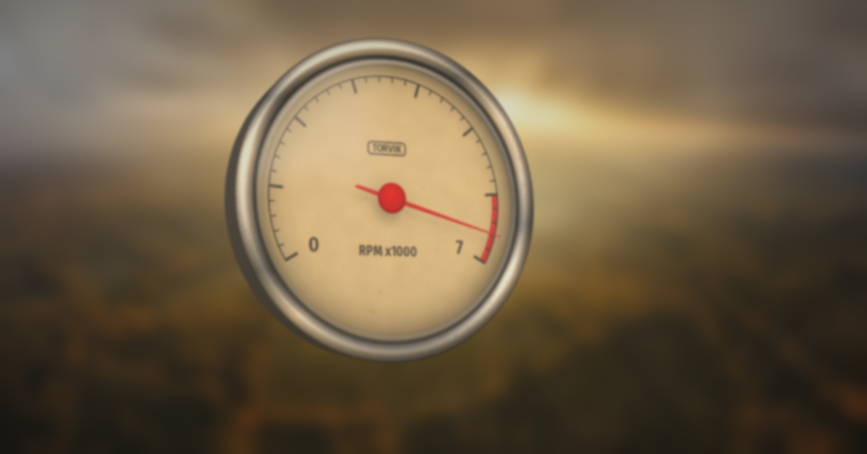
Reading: {"value": 6600, "unit": "rpm"}
